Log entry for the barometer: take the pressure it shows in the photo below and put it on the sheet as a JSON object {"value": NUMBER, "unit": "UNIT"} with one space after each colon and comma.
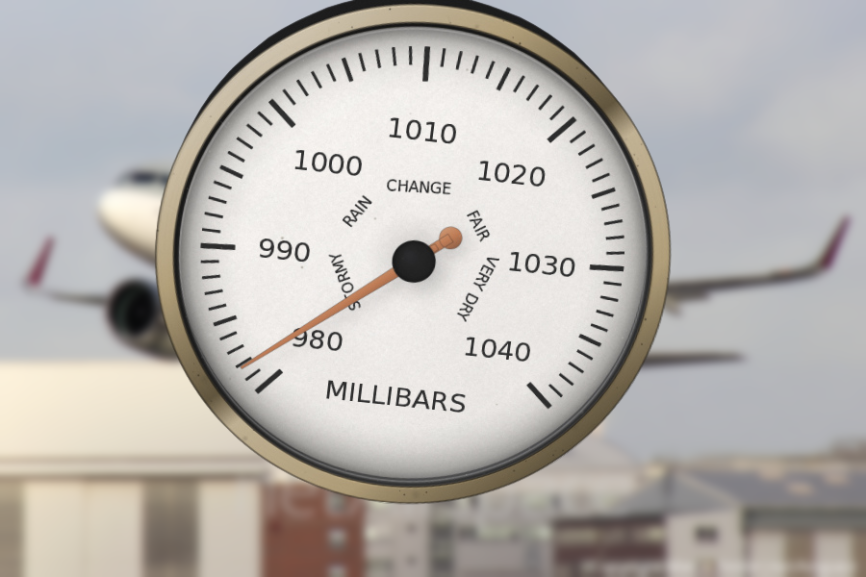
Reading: {"value": 982, "unit": "mbar"}
